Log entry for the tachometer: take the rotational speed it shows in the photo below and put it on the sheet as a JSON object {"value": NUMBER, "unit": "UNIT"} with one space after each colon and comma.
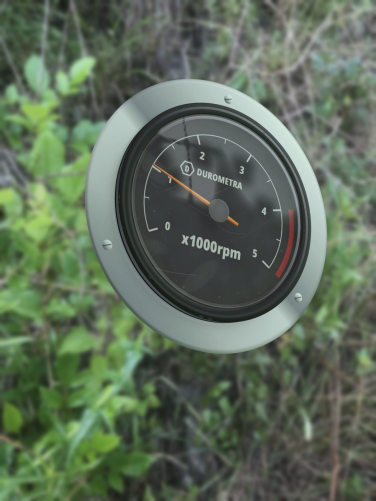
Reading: {"value": 1000, "unit": "rpm"}
